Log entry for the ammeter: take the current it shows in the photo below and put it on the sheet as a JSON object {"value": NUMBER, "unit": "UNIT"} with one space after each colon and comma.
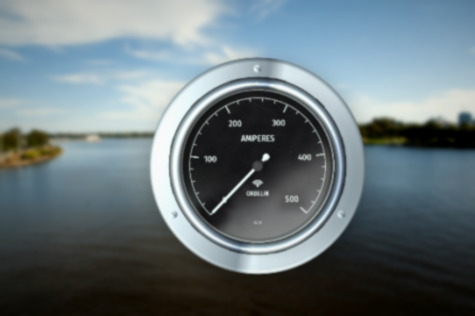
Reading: {"value": 0, "unit": "A"}
